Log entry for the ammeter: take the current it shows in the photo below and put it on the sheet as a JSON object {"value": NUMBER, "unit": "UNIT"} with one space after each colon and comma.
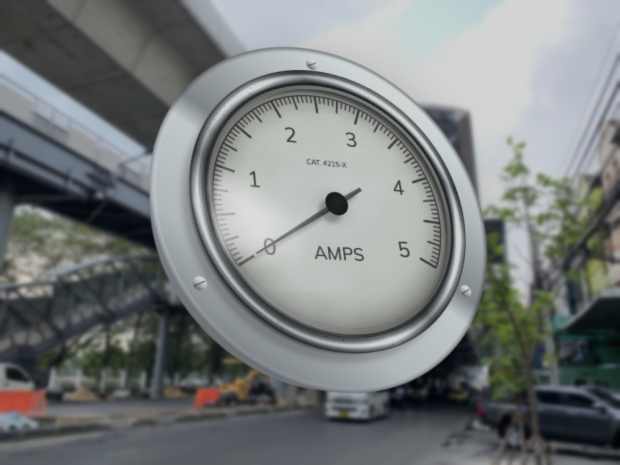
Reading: {"value": 0, "unit": "A"}
